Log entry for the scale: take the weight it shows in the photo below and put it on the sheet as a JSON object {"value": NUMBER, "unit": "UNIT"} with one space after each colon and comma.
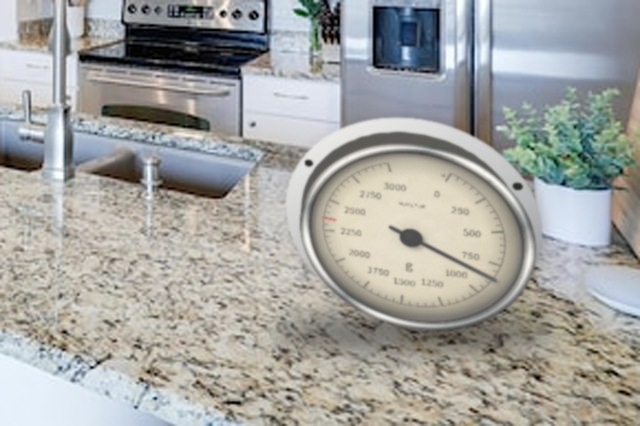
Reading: {"value": 850, "unit": "g"}
